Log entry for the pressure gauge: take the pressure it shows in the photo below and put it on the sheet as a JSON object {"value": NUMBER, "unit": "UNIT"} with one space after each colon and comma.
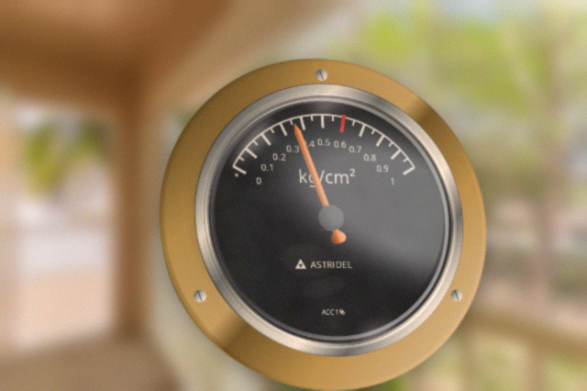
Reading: {"value": 0.35, "unit": "kg/cm²"}
